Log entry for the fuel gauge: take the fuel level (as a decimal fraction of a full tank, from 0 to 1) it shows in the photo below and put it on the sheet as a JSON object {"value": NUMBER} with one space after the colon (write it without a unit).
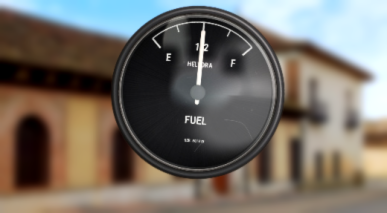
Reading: {"value": 0.5}
